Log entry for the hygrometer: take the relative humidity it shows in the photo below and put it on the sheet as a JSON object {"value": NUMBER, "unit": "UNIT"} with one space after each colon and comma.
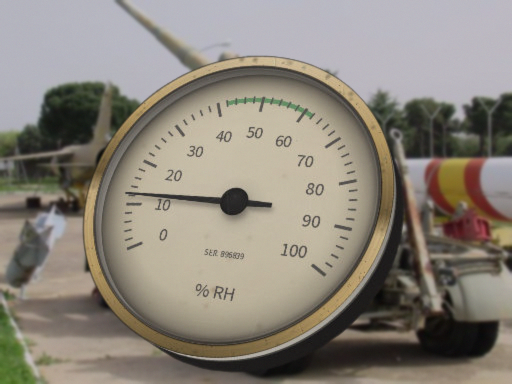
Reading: {"value": 12, "unit": "%"}
